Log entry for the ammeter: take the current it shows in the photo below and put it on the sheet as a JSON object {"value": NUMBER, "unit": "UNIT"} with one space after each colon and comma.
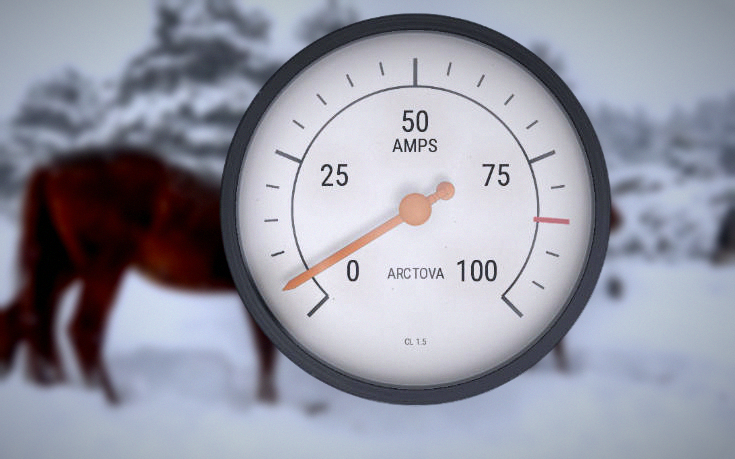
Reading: {"value": 5, "unit": "A"}
